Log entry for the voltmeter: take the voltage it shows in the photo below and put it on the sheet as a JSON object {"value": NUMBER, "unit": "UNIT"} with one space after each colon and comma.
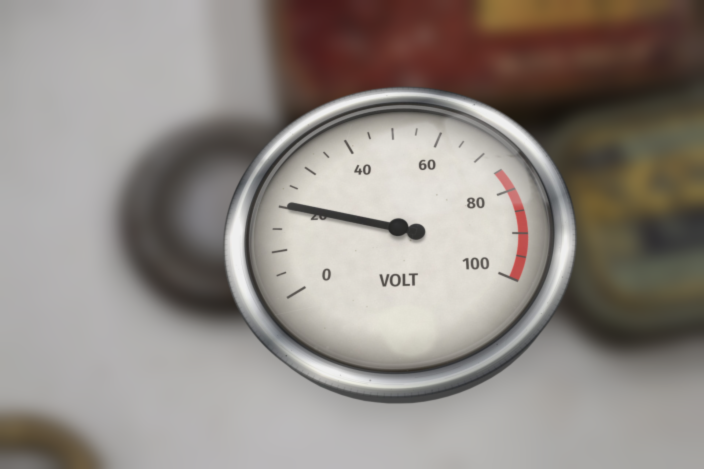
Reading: {"value": 20, "unit": "V"}
